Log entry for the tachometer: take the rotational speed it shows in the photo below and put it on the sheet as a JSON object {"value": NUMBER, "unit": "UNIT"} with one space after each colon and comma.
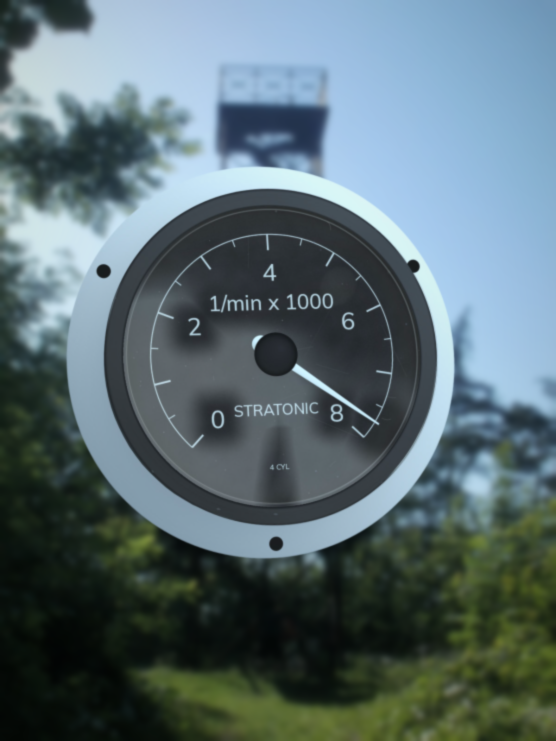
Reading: {"value": 7750, "unit": "rpm"}
